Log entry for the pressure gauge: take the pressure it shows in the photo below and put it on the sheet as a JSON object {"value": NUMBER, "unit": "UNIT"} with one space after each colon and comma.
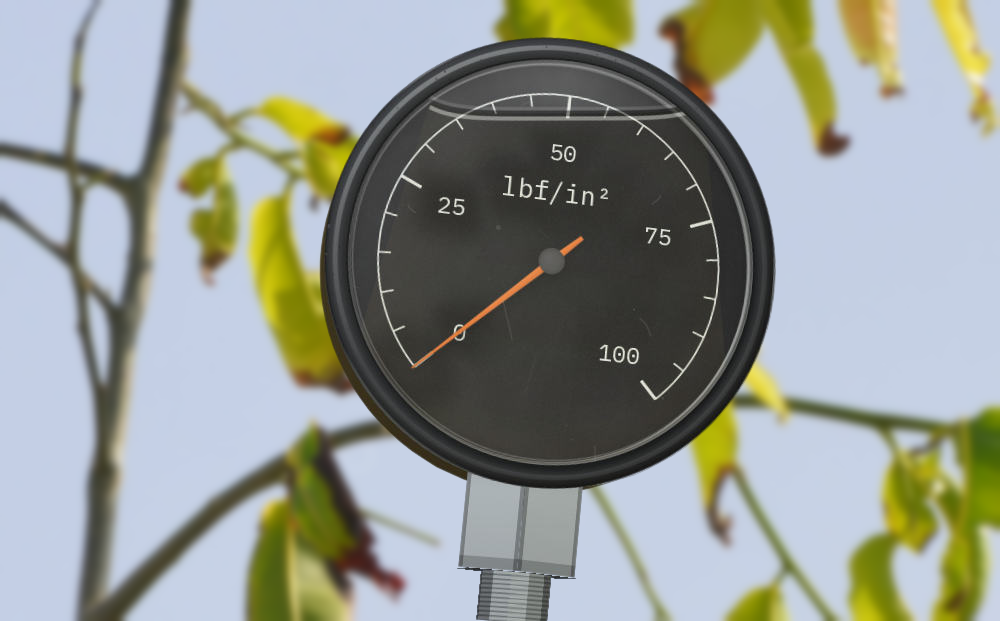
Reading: {"value": 0, "unit": "psi"}
